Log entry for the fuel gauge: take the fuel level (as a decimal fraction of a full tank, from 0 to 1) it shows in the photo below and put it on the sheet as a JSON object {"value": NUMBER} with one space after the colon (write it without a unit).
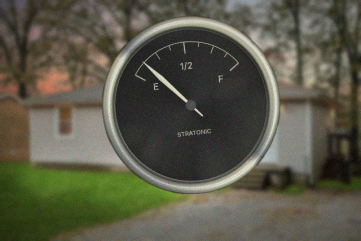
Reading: {"value": 0.125}
